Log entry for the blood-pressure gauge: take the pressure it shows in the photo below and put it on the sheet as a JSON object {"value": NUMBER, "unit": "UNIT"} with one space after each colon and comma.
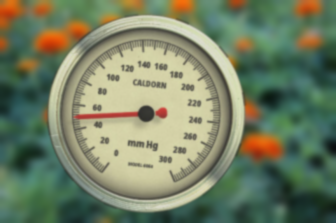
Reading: {"value": 50, "unit": "mmHg"}
